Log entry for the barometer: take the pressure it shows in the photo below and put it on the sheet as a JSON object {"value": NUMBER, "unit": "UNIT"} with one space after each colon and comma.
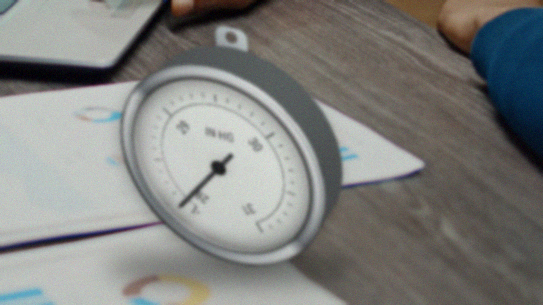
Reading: {"value": 28.1, "unit": "inHg"}
